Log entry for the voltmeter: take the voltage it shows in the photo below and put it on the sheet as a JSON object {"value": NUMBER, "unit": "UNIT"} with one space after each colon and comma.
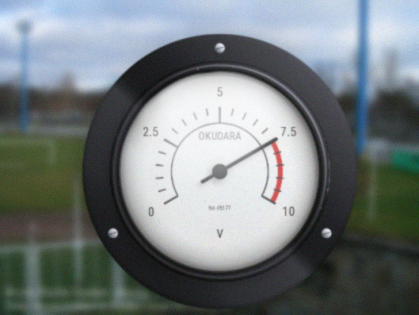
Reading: {"value": 7.5, "unit": "V"}
